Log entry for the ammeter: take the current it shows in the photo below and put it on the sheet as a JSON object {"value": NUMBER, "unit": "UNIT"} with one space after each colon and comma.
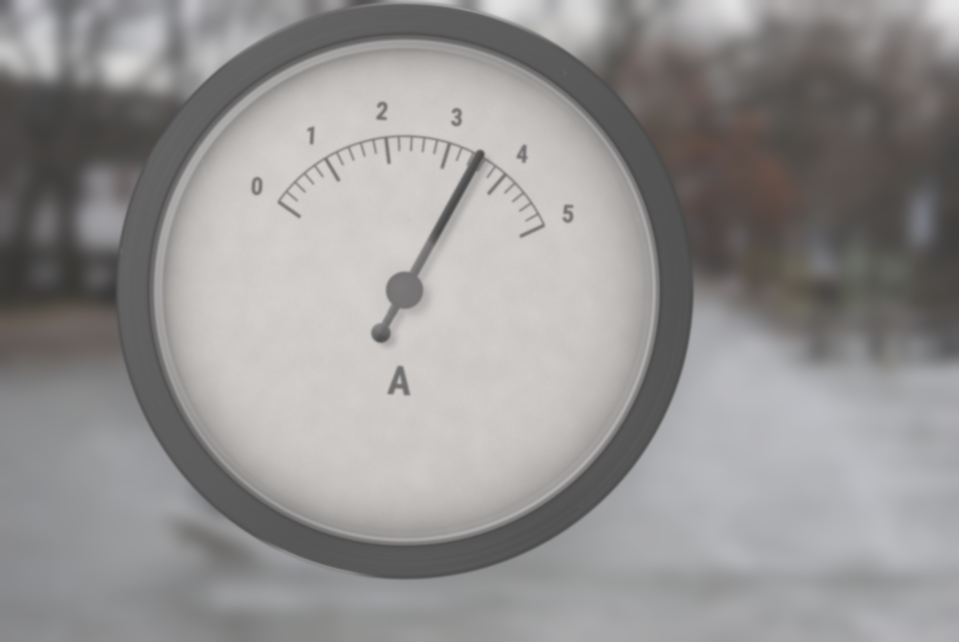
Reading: {"value": 3.5, "unit": "A"}
